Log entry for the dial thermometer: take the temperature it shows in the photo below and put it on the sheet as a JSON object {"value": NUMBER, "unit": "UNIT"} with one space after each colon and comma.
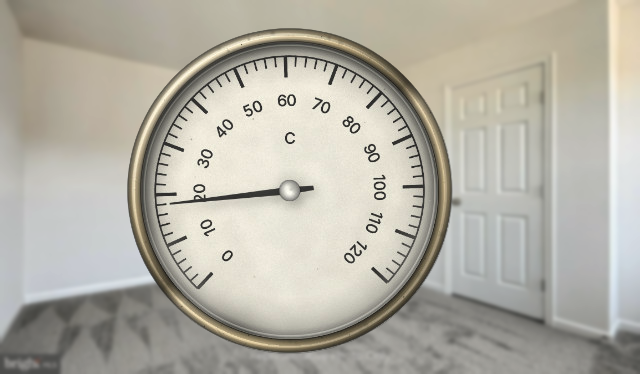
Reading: {"value": 18, "unit": "°C"}
